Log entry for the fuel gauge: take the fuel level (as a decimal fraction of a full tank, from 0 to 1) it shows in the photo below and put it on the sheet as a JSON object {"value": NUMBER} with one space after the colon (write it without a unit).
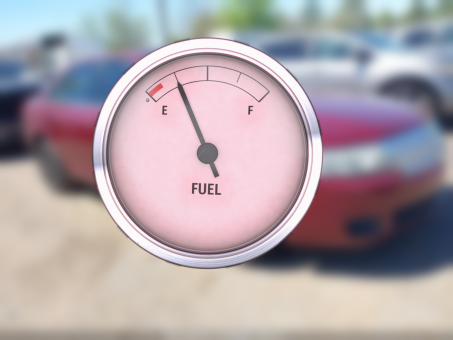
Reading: {"value": 0.25}
